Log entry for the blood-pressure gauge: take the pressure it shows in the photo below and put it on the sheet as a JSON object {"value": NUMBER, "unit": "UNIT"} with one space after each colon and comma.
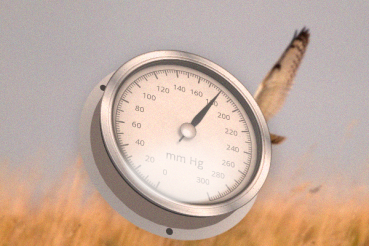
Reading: {"value": 180, "unit": "mmHg"}
